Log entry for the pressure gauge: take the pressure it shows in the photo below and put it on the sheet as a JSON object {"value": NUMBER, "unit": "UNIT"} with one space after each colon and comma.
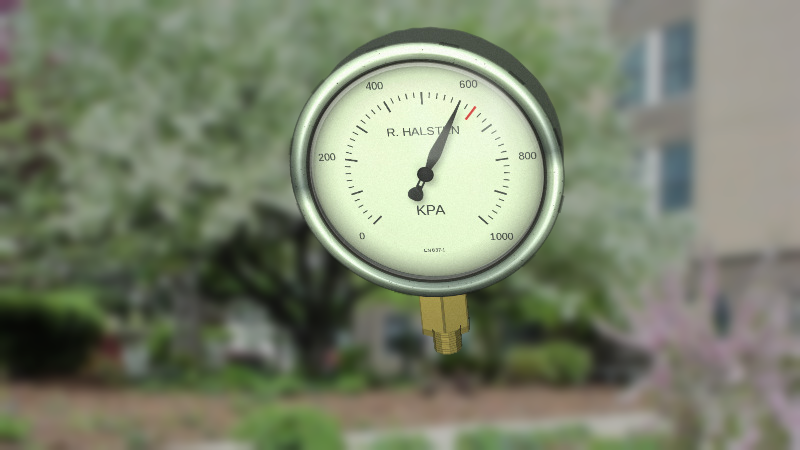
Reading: {"value": 600, "unit": "kPa"}
